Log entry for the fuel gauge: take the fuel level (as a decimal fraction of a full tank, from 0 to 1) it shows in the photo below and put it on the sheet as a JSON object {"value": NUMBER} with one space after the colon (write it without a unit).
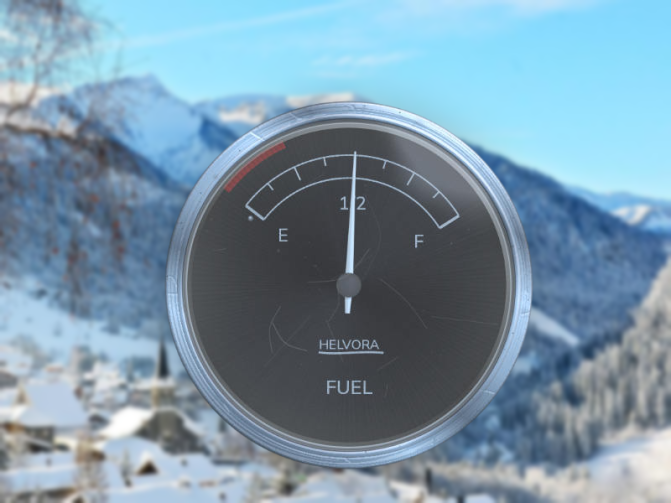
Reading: {"value": 0.5}
